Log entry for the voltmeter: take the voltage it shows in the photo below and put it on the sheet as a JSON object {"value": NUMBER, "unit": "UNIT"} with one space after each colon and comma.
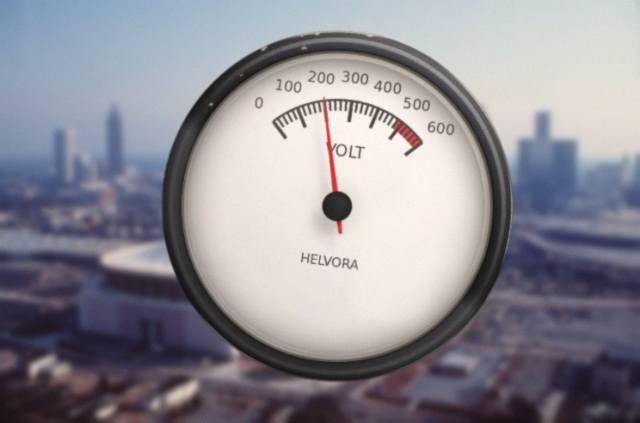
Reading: {"value": 200, "unit": "V"}
